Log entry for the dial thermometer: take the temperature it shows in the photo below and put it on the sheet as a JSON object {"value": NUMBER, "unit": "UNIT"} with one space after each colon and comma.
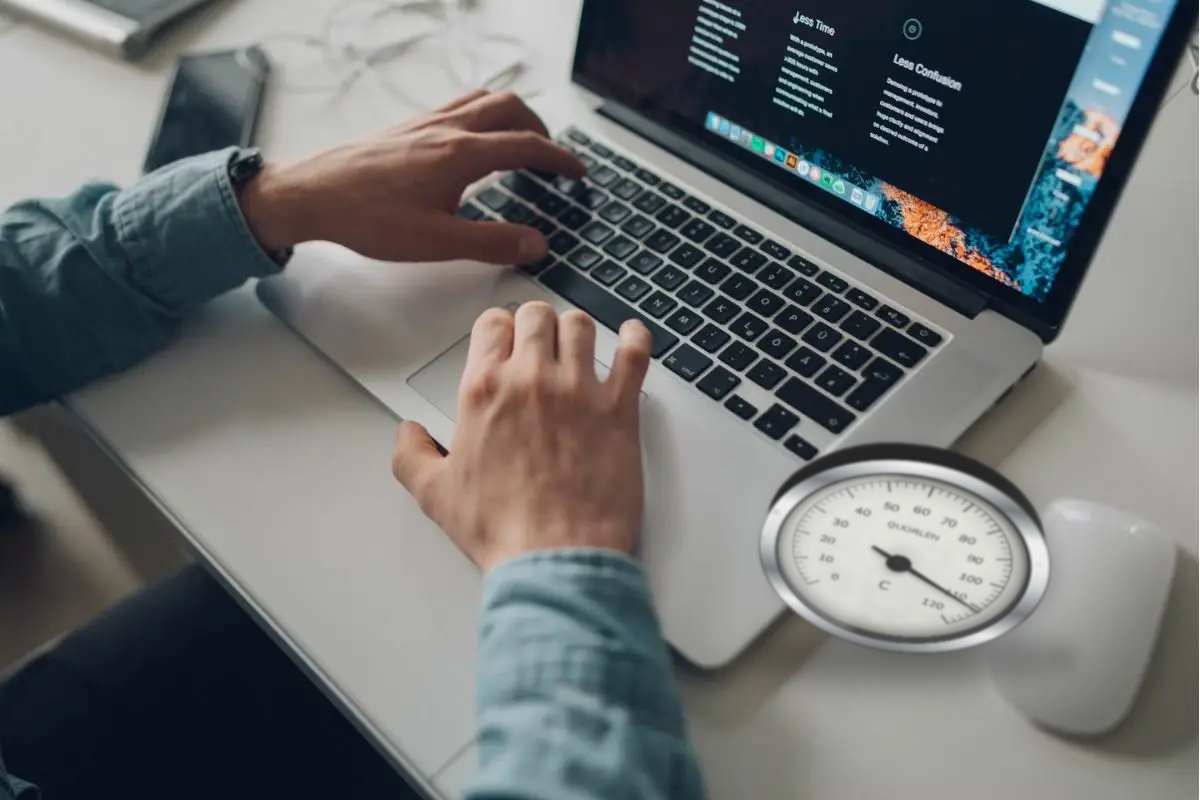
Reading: {"value": 110, "unit": "°C"}
